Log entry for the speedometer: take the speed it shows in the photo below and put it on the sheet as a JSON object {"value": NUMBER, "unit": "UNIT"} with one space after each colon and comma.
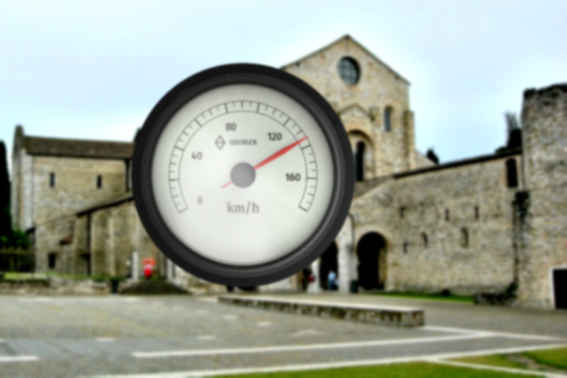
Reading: {"value": 135, "unit": "km/h"}
